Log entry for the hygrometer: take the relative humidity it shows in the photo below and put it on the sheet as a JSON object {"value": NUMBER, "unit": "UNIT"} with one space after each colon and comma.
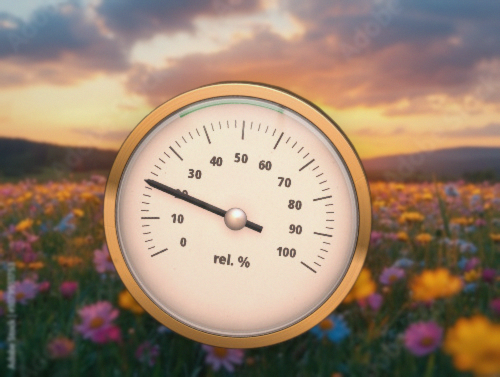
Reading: {"value": 20, "unit": "%"}
